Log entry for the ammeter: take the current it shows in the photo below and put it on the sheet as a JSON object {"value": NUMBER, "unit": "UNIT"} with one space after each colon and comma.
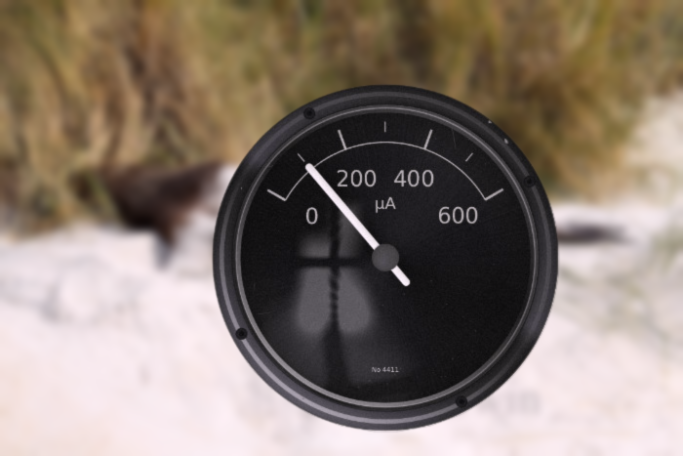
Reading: {"value": 100, "unit": "µA"}
